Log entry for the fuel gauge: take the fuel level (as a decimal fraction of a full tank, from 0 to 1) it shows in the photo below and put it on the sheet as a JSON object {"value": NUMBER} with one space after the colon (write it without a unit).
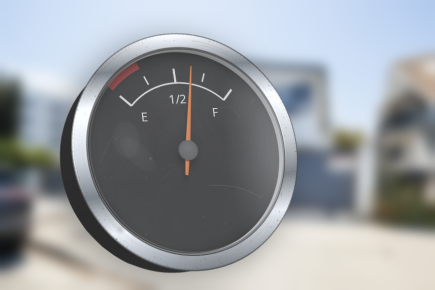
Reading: {"value": 0.625}
